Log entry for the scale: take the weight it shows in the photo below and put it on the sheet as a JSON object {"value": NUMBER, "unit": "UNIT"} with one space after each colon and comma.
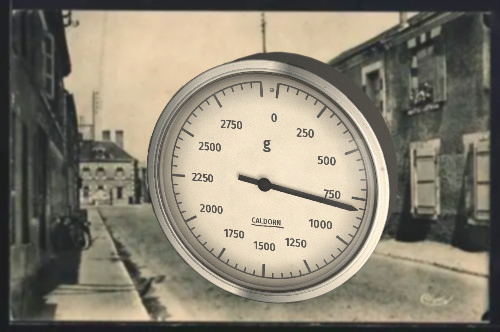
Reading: {"value": 800, "unit": "g"}
